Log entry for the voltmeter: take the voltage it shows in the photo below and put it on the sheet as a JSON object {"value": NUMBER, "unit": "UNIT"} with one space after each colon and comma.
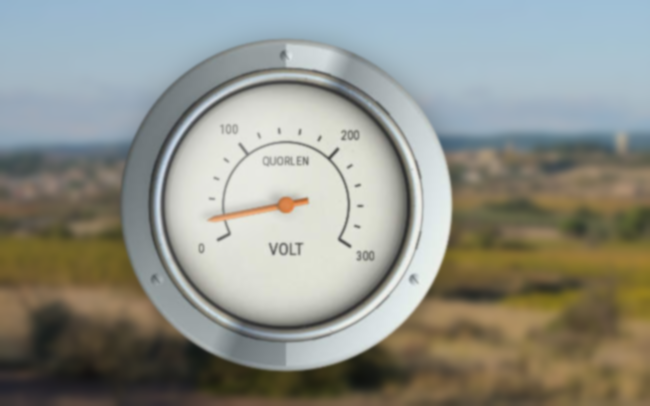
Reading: {"value": 20, "unit": "V"}
